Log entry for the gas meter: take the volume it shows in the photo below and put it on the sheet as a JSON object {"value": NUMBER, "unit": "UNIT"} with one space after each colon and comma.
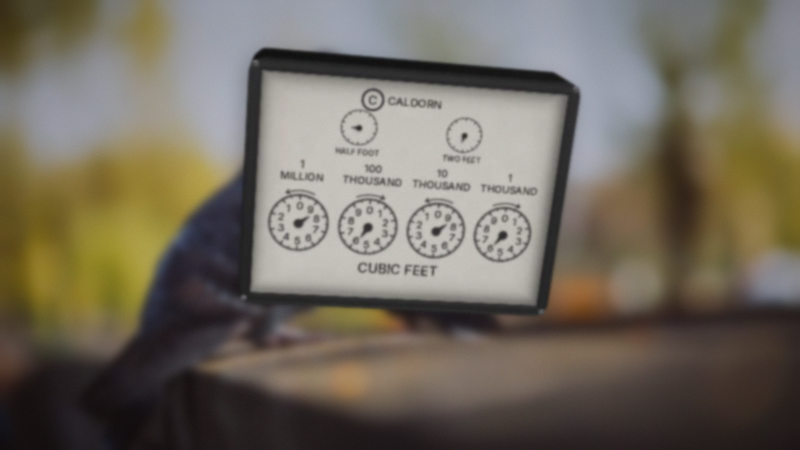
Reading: {"value": 858600, "unit": "ft³"}
